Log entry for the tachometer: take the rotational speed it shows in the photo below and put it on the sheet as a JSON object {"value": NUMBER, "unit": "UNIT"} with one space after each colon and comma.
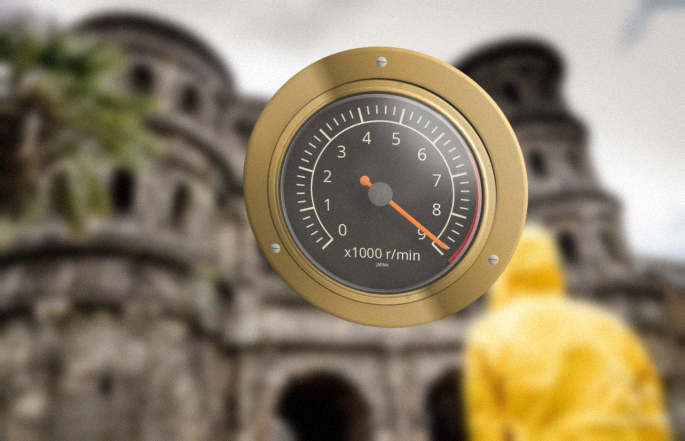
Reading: {"value": 8800, "unit": "rpm"}
